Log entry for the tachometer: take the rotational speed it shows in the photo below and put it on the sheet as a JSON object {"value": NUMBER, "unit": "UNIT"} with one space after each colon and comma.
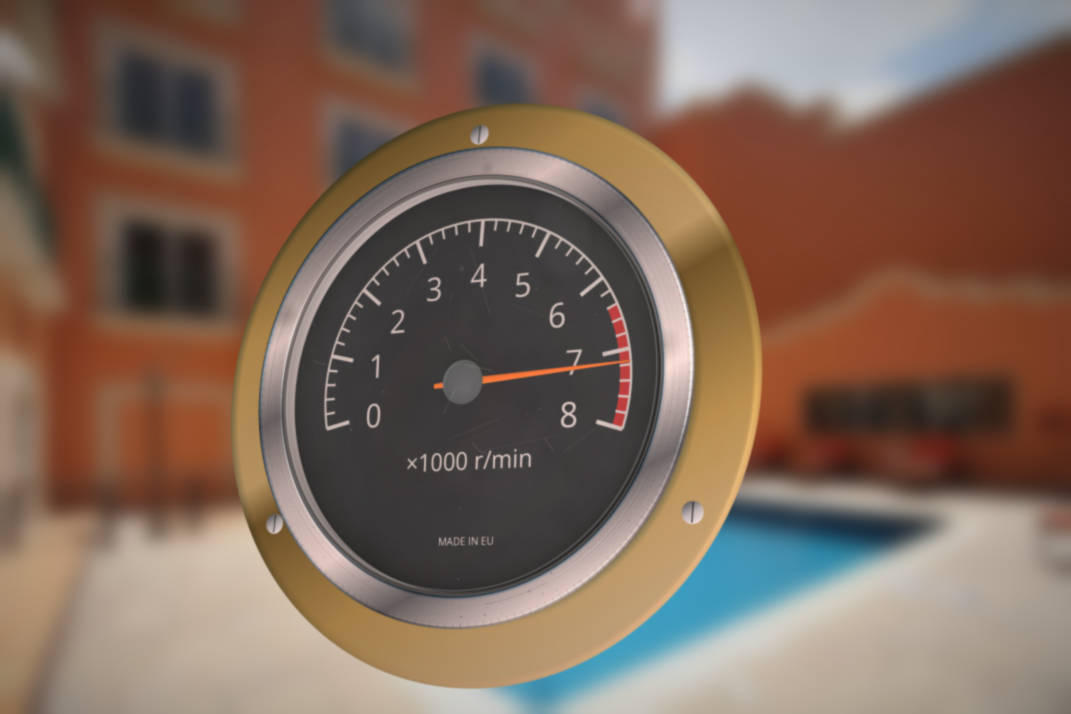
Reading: {"value": 7200, "unit": "rpm"}
